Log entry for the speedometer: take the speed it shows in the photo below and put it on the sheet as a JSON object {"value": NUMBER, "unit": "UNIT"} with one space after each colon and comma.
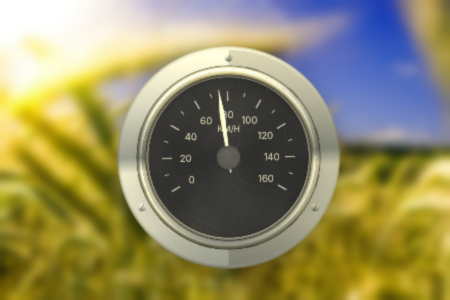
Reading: {"value": 75, "unit": "km/h"}
